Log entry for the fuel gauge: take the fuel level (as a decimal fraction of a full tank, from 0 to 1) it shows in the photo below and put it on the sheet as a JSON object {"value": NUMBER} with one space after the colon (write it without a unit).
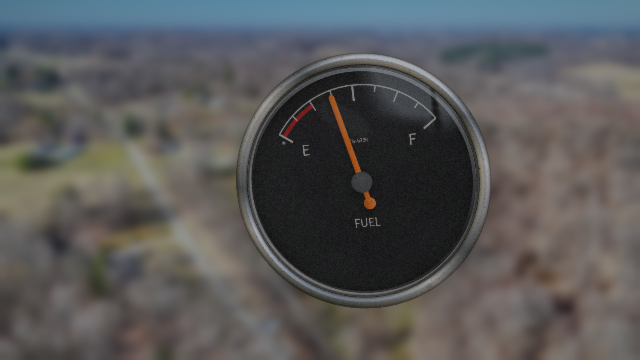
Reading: {"value": 0.375}
